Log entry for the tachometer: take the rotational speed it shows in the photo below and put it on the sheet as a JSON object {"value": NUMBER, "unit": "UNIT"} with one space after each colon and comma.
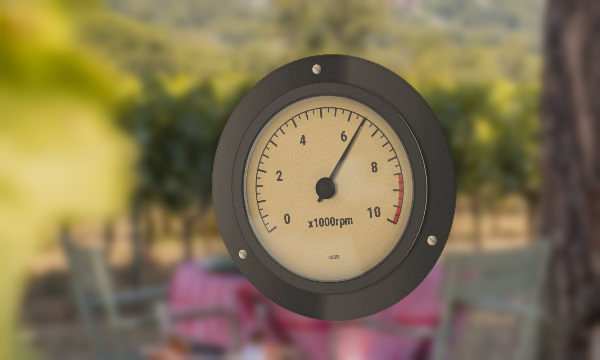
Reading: {"value": 6500, "unit": "rpm"}
